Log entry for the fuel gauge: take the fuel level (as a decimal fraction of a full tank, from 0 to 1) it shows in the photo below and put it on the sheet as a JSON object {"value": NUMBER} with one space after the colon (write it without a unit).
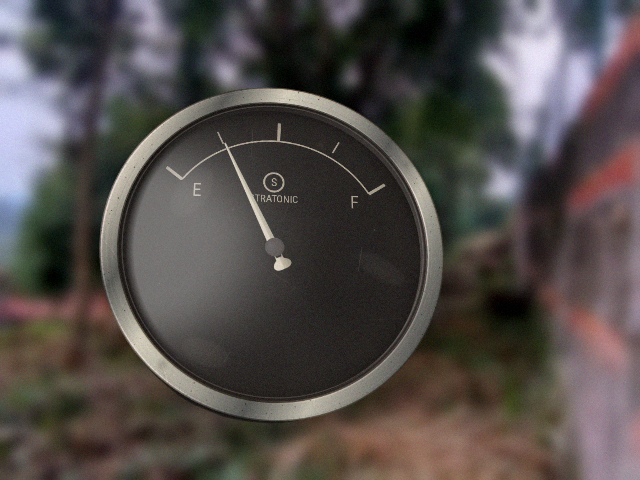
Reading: {"value": 0.25}
